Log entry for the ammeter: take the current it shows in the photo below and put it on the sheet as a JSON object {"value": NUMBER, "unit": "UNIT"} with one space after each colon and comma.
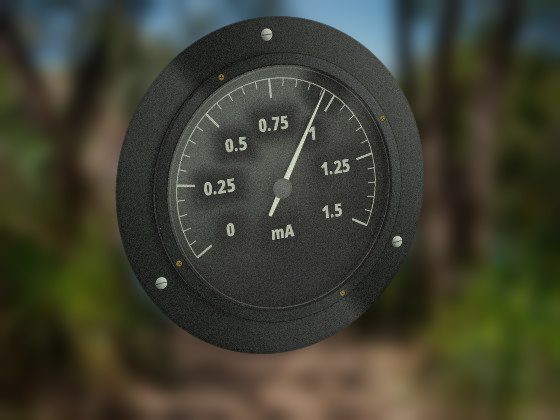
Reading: {"value": 0.95, "unit": "mA"}
